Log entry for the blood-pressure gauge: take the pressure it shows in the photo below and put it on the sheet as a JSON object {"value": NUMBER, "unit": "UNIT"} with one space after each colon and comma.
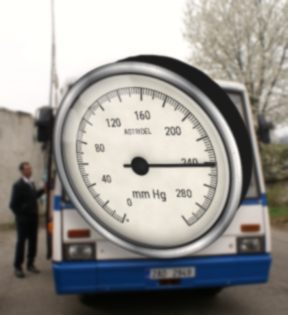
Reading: {"value": 240, "unit": "mmHg"}
